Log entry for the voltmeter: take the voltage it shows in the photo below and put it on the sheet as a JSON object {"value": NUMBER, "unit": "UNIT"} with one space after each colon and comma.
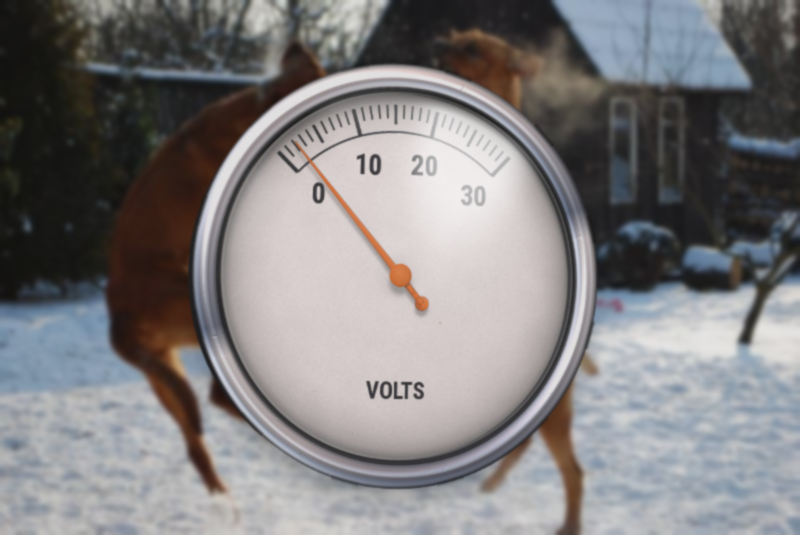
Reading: {"value": 2, "unit": "V"}
